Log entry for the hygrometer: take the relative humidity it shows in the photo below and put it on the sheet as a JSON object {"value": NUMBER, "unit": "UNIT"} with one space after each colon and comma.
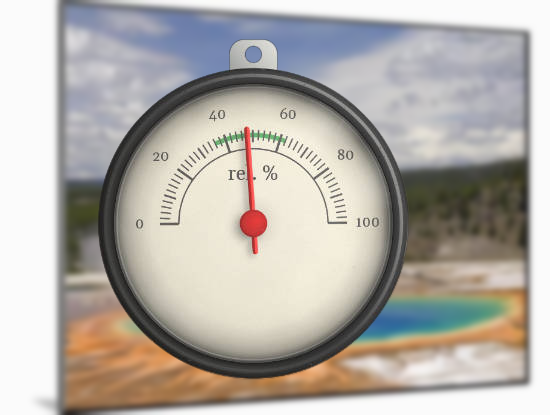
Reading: {"value": 48, "unit": "%"}
